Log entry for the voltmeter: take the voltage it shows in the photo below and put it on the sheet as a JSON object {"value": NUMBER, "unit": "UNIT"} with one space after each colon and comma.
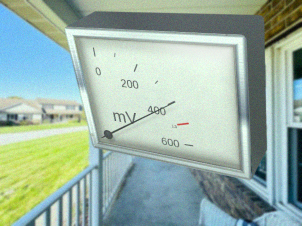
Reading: {"value": 400, "unit": "mV"}
